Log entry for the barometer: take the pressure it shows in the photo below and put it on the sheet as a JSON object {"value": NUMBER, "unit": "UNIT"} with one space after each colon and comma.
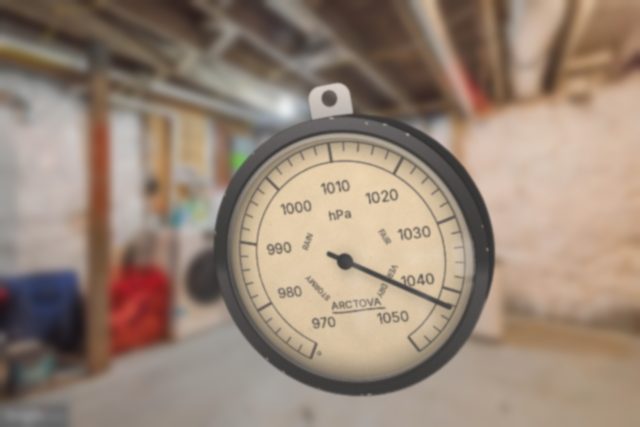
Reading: {"value": 1042, "unit": "hPa"}
